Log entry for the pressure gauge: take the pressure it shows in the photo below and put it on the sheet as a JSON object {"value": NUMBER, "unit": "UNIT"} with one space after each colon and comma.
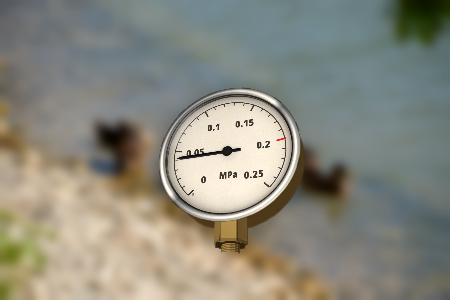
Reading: {"value": 0.04, "unit": "MPa"}
